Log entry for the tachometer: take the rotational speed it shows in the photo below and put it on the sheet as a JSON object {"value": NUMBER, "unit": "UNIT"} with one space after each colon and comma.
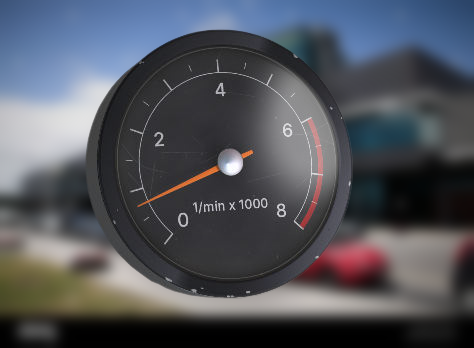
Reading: {"value": 750, "unit": "rpm"}
